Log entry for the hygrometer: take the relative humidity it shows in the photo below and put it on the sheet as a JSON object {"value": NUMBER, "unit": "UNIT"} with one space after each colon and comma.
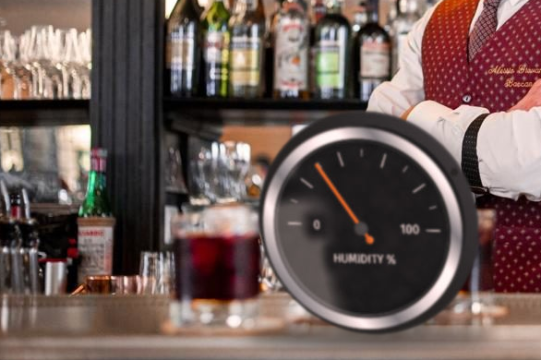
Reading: {"value": 30, "unit": "%"}
